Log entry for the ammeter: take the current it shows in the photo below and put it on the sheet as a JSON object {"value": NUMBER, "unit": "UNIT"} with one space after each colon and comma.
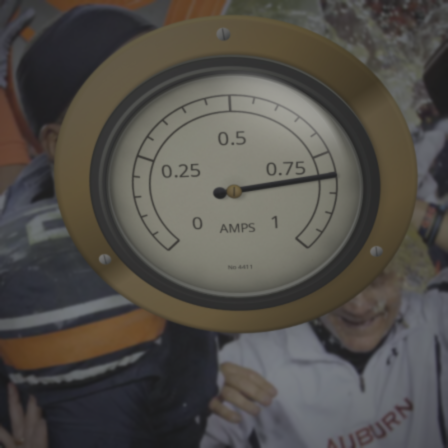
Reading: {"value": 0.8, "unit": "A"}
